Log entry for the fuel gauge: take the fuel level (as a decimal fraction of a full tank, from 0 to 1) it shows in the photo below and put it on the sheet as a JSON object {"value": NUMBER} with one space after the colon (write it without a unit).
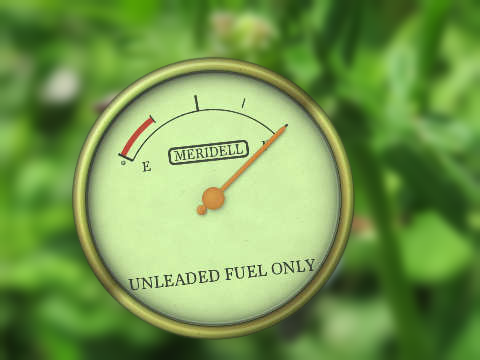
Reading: {"value": 1}
